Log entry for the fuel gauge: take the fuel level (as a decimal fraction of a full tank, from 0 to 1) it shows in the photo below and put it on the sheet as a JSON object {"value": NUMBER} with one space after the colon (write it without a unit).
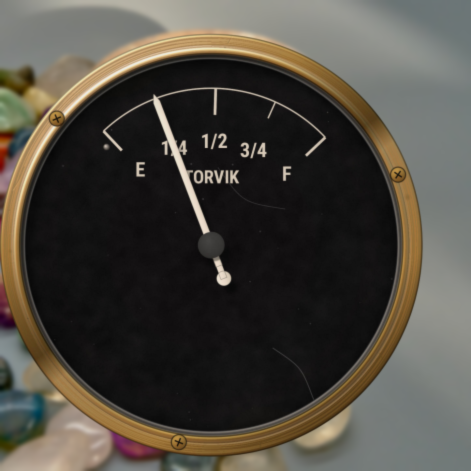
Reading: {"value": 0.25}
